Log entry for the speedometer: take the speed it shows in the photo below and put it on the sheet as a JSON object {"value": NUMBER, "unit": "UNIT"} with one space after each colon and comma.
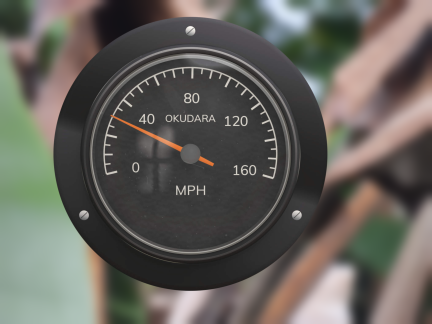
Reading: {"value": 30, "unit": "mph"}
